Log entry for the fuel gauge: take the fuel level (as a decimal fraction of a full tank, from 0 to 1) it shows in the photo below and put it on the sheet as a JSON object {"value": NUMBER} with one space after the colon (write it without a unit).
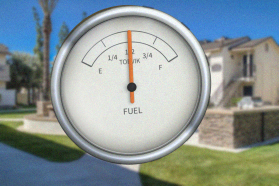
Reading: {"value": 0.5}
